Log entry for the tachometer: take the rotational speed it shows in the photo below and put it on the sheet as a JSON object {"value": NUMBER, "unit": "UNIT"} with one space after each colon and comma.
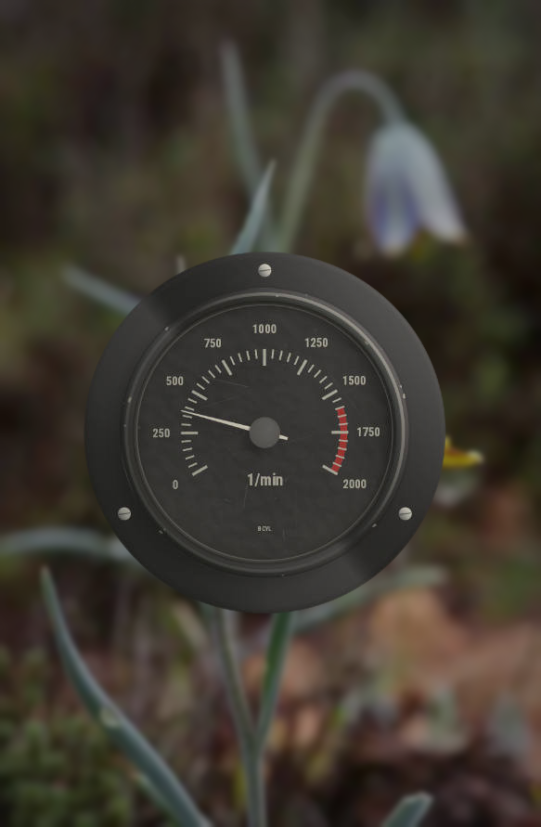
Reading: {"value": 375, "unit": "rpm"}
